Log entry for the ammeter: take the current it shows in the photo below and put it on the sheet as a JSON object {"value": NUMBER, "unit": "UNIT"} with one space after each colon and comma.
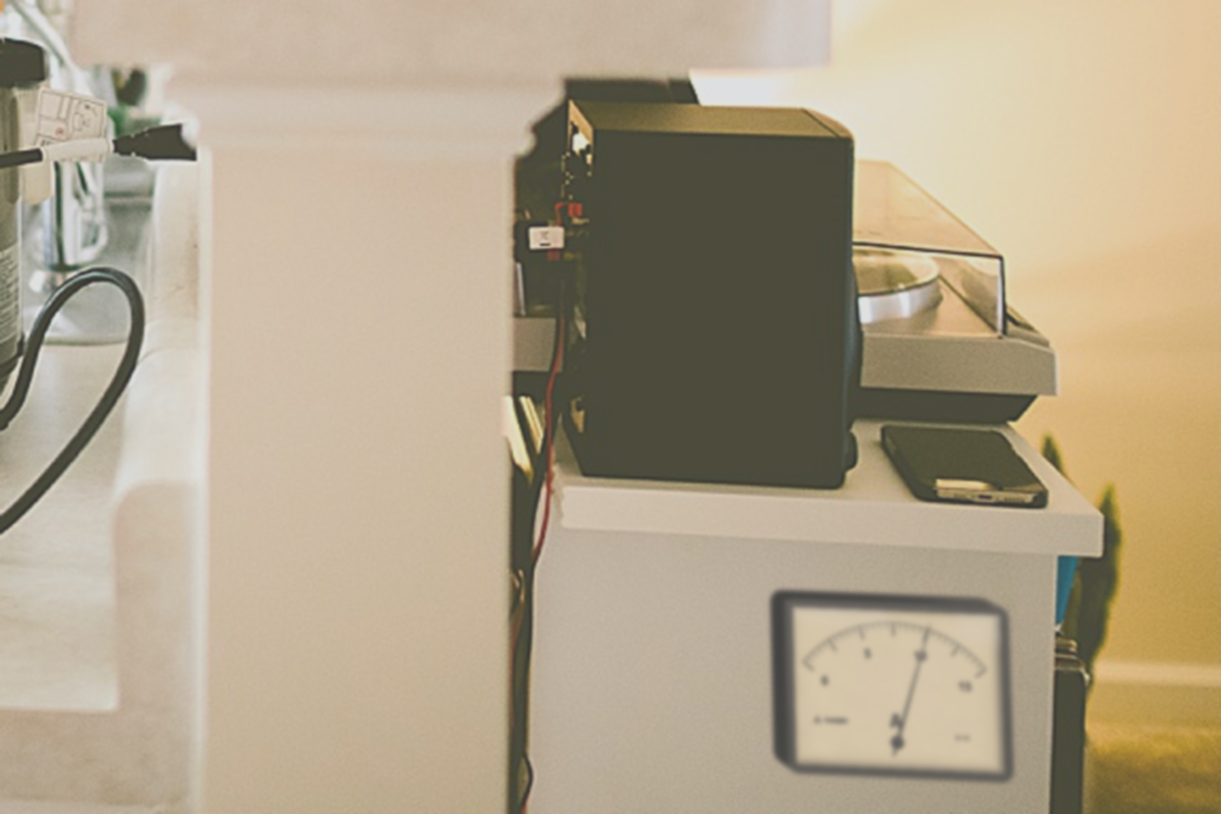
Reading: {"value": 10, "unit": "A"}
